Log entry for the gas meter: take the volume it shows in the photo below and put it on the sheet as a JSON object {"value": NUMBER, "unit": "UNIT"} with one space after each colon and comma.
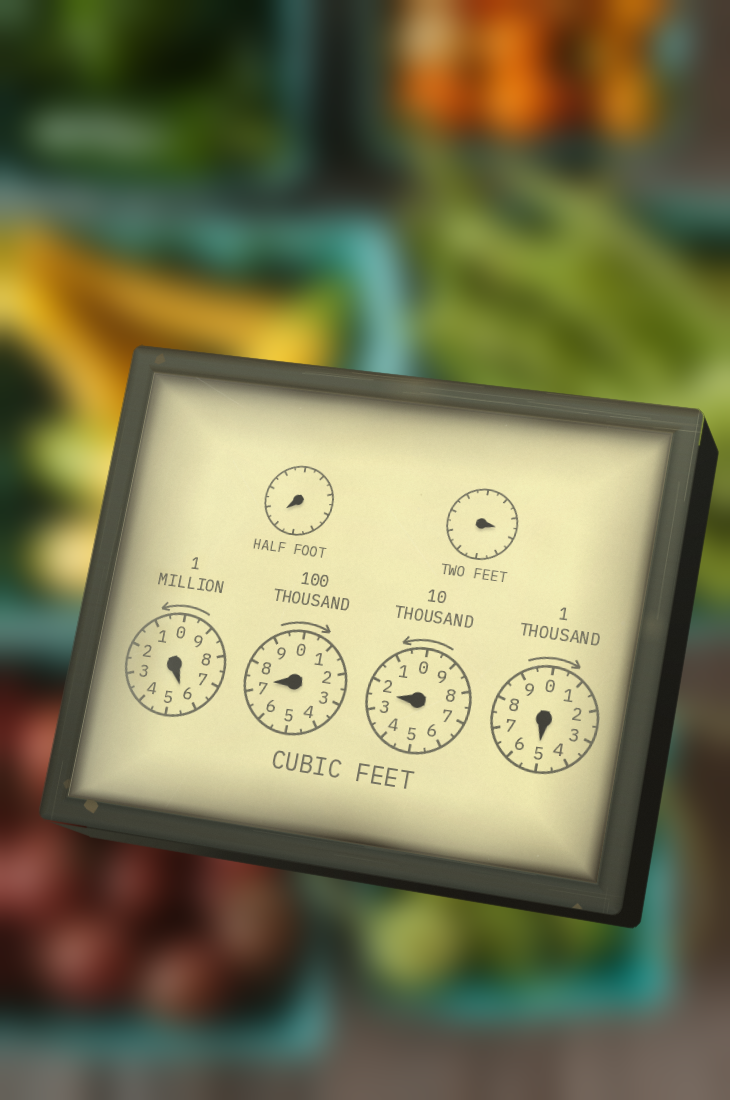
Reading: {"value": 572500, "unit": "ft³"}
